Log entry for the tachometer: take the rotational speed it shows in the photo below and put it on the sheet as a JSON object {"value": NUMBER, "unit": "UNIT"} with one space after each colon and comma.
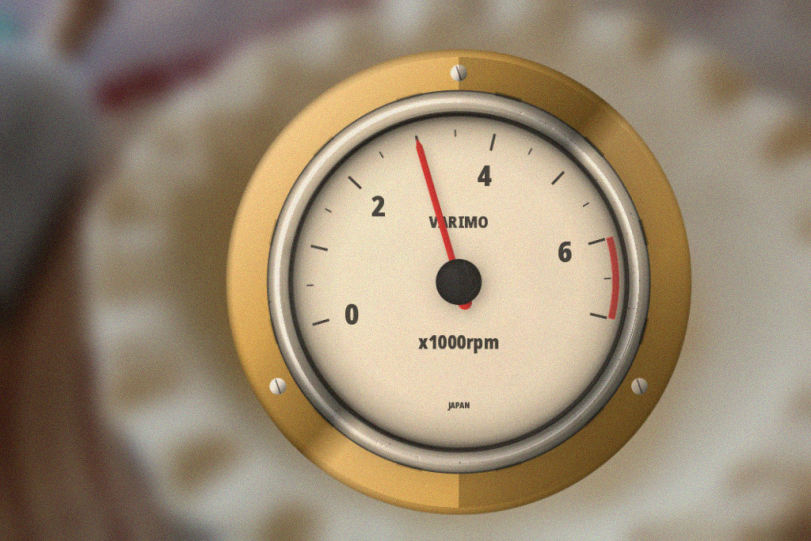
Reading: {"value": 3000, "unit": "rpm"}
